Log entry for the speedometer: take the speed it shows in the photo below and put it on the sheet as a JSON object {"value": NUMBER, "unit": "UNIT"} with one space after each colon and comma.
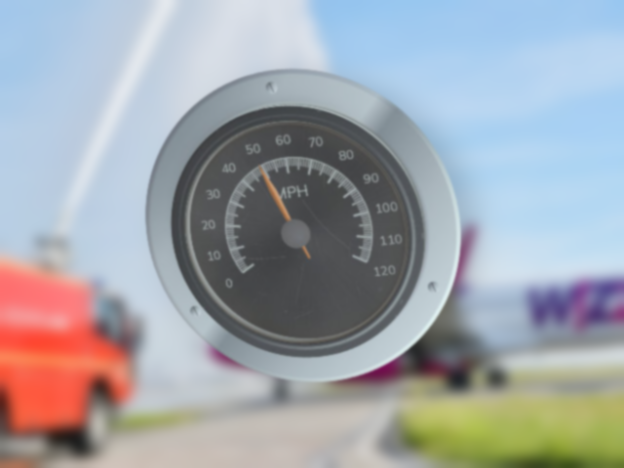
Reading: {"value": 50, "unit": "mph"}
